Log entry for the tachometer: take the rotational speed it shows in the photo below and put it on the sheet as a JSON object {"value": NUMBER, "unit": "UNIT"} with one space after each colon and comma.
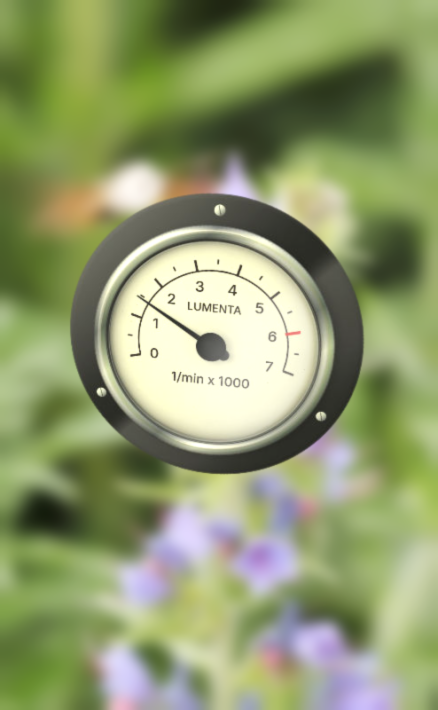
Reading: {"value": 1500, "unit": "rpm"}
